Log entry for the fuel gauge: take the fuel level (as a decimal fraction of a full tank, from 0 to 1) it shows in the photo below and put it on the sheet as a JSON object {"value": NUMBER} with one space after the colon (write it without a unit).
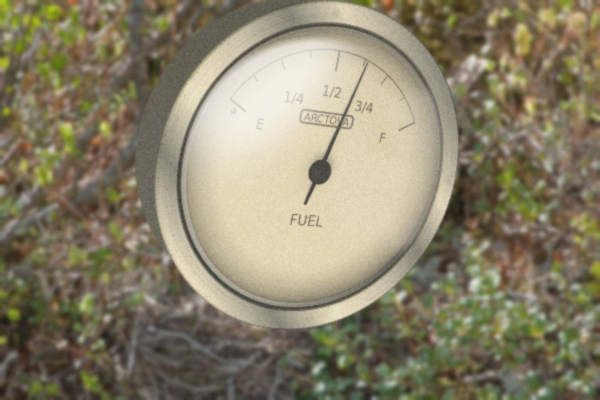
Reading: {"value": 0.625}
